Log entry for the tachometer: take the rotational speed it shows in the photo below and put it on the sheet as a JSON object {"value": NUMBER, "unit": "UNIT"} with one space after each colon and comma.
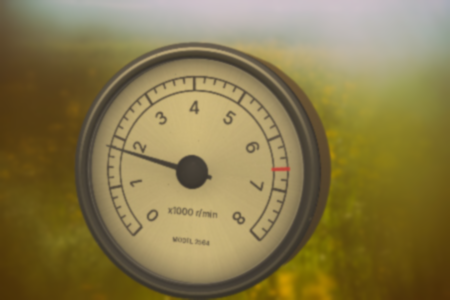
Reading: {"value": 1800, "unit": "rpm"}
